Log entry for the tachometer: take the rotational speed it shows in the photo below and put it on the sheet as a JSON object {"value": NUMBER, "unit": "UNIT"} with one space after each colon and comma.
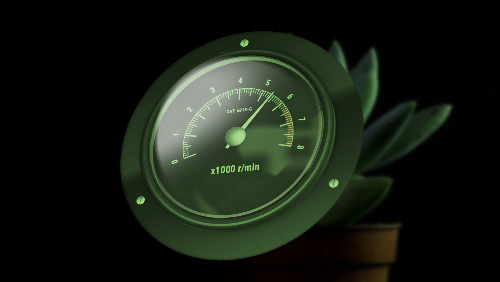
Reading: {"value": 5500, "unit": "rpm"}
